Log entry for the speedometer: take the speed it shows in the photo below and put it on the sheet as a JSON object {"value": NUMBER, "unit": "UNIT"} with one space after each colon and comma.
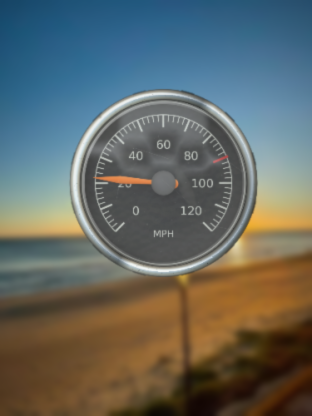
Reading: {"value": 22, "unit": "mph"}
